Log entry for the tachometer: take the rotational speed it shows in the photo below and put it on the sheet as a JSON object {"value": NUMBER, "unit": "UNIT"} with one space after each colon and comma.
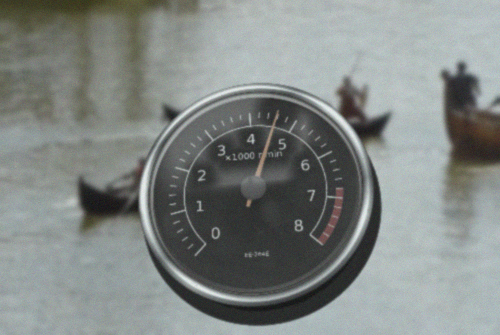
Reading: {"value": 4600, "unit": "rpm"}
